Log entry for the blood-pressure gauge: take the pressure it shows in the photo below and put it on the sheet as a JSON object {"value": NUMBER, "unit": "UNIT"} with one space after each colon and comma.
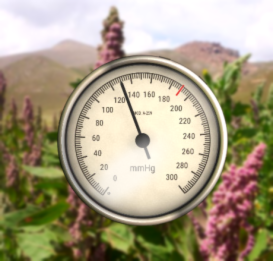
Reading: {"value": 130, "unit": "mmHg"}
